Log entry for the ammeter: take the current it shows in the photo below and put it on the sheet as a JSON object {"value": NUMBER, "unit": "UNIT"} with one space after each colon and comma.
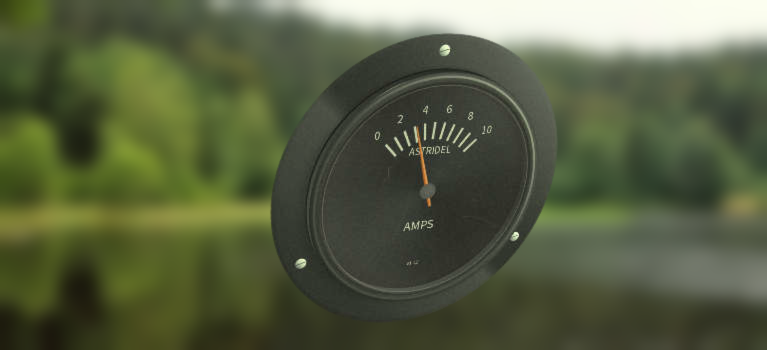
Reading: {"value": 3, "unit": "A"}
